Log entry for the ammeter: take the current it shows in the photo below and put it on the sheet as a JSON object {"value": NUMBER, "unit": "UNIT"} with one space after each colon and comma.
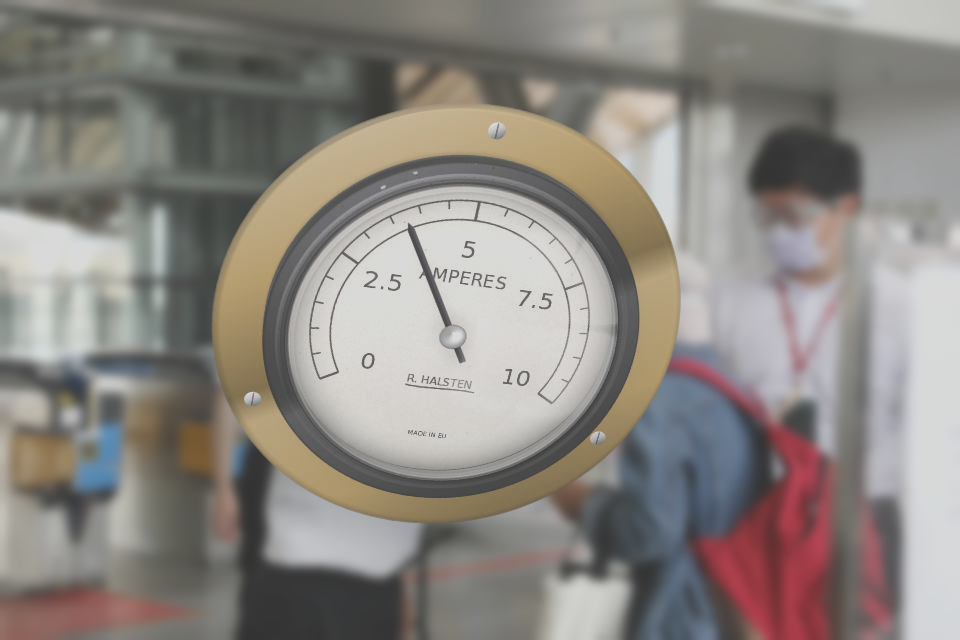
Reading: {"value": 3.75, "unit": "A"}
